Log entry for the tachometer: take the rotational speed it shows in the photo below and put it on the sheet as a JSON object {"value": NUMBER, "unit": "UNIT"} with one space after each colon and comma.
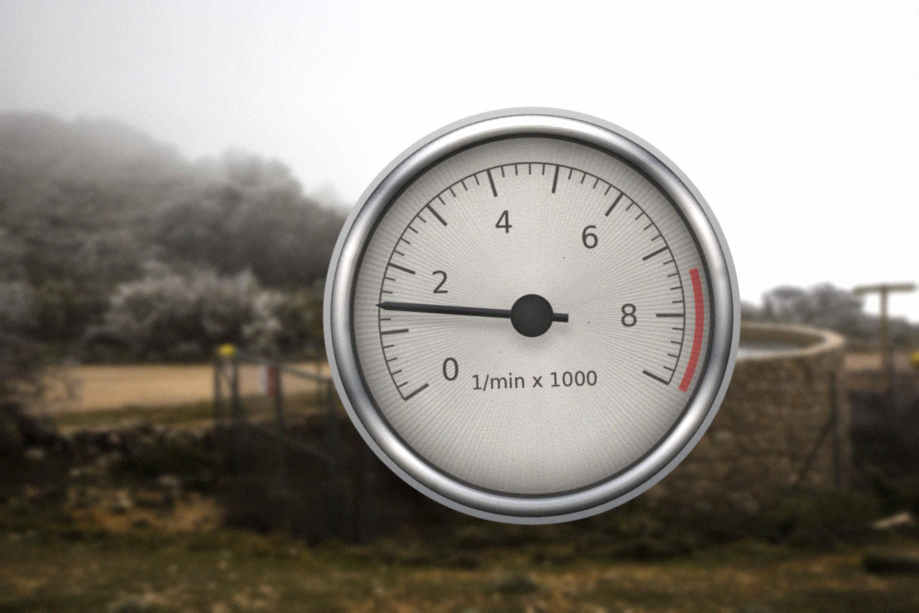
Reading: {"value": 1400, "unit": "rpm"}
